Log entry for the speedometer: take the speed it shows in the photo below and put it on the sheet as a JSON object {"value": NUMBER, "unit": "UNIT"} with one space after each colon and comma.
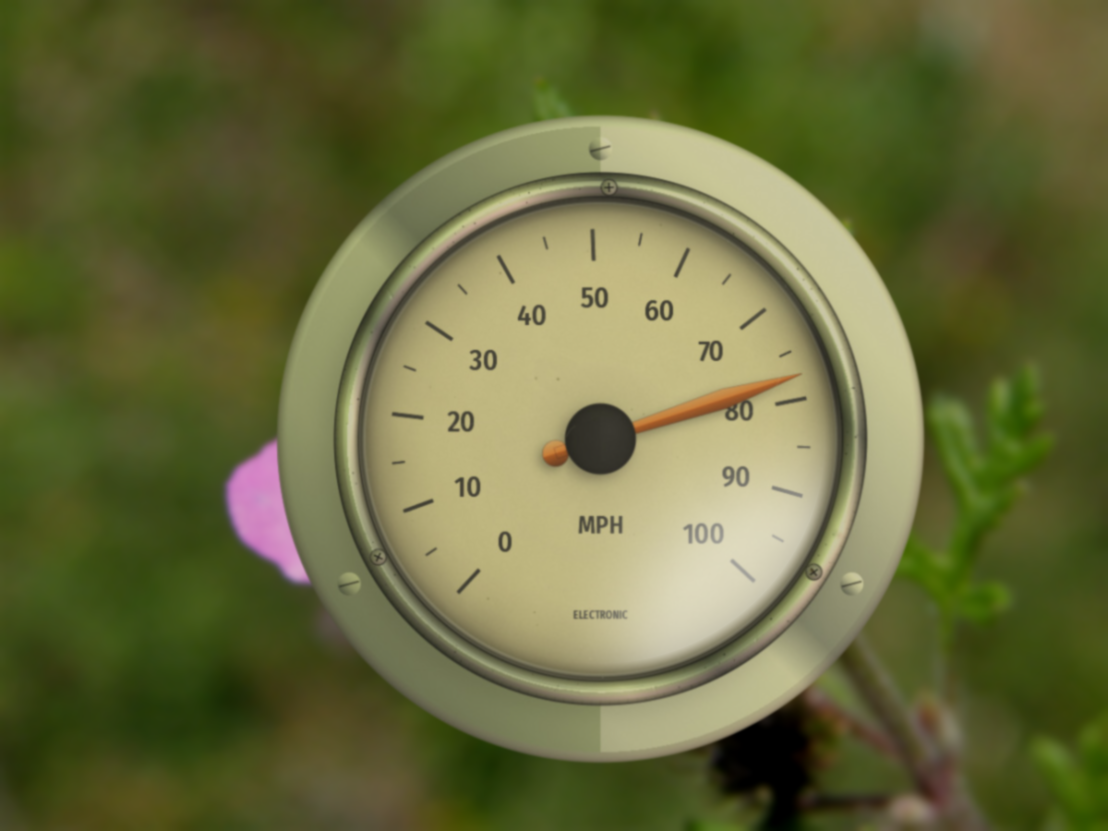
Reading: {"value": 77.5, "unit": "mph"}
